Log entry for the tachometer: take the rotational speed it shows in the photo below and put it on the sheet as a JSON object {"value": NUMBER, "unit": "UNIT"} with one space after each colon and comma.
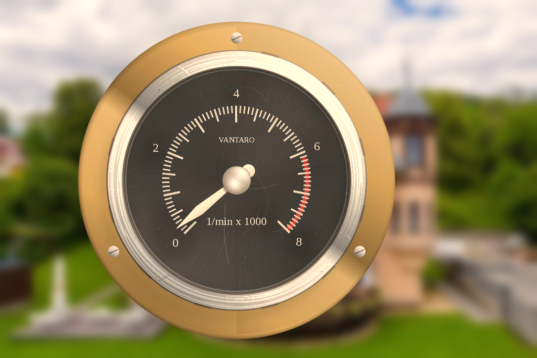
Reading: {"value": 200, "unit": "rpm"}
